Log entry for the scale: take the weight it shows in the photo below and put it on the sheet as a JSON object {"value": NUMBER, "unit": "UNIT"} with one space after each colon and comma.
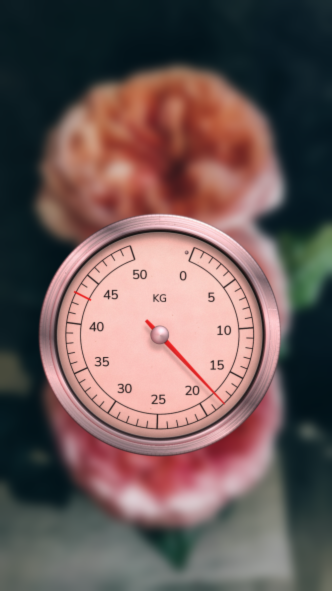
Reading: {"value": 18, "unit": "kg"}
